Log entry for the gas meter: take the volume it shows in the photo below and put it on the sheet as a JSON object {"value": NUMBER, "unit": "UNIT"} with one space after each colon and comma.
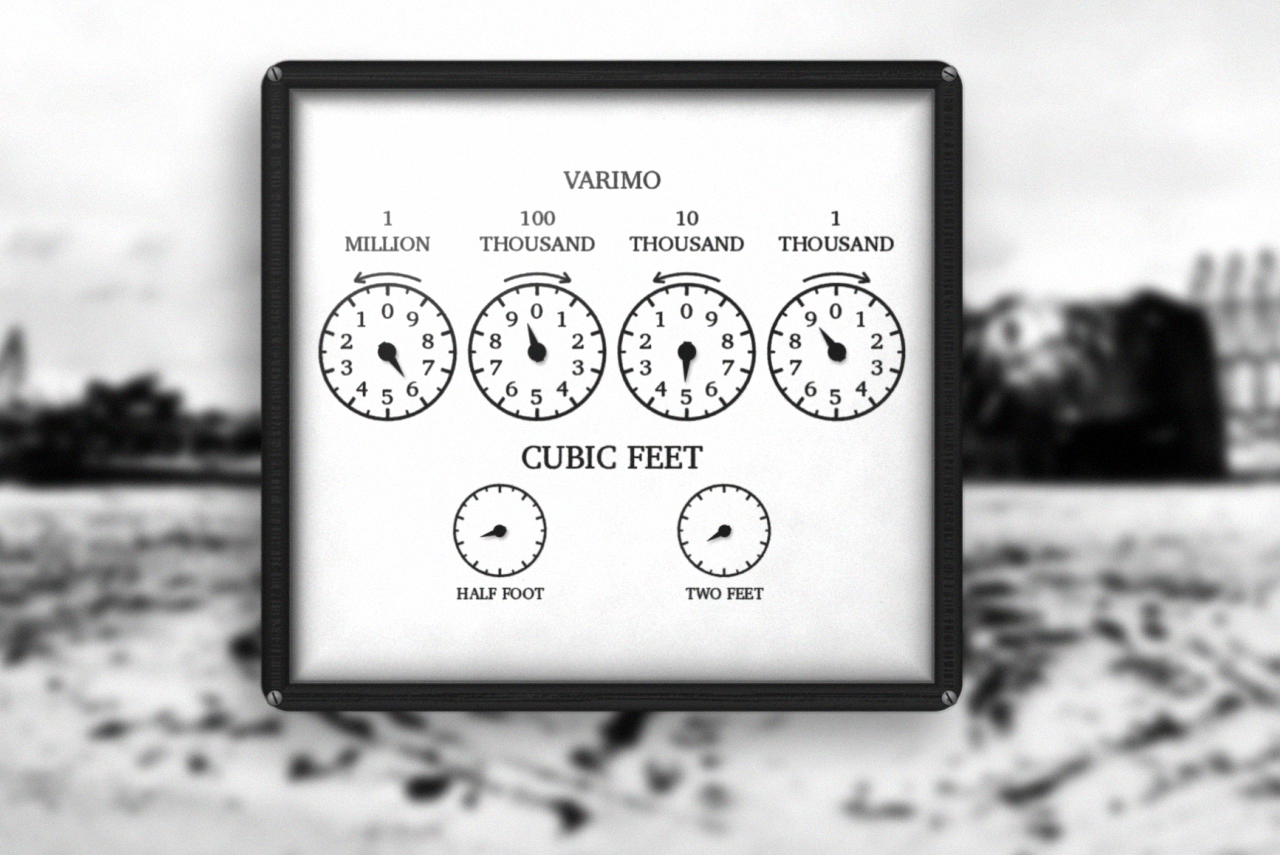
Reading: {"value": 594900, "unit": "ft³"}
